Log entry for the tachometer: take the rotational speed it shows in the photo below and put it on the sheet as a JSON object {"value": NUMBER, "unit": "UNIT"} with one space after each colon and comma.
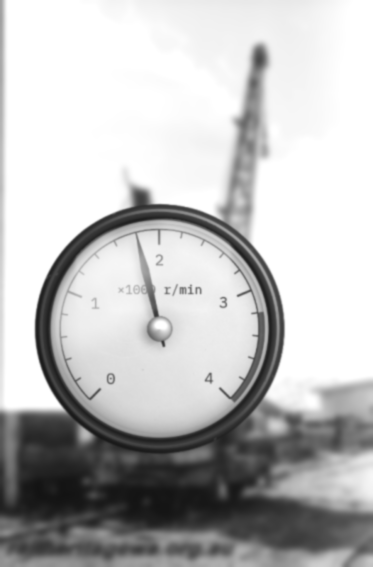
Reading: {"value": 1800, "unit": "rpm"}
